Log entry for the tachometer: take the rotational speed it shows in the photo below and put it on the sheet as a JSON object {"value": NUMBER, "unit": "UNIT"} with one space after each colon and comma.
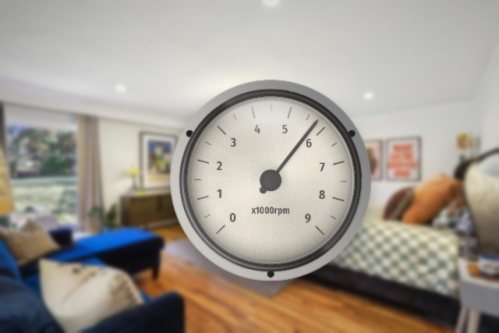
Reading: {"value": 5750, "unit": "rpm"}
